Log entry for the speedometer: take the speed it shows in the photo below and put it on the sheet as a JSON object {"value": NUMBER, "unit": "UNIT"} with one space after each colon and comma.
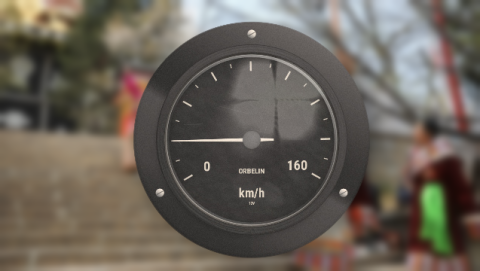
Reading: {"value": 20, "unit": "km/h"}
